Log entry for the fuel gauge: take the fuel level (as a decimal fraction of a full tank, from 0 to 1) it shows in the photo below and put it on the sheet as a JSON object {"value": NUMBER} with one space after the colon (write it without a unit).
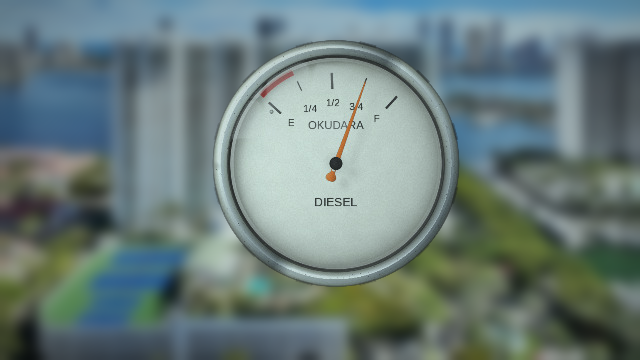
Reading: {"value": 0.75}
